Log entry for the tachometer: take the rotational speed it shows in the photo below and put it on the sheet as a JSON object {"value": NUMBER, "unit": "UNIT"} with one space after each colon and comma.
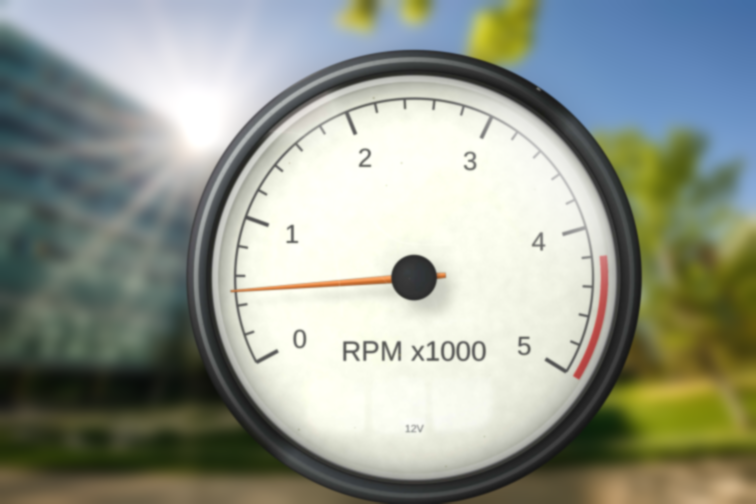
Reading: {"value": 500, "unit": "rpm"}
